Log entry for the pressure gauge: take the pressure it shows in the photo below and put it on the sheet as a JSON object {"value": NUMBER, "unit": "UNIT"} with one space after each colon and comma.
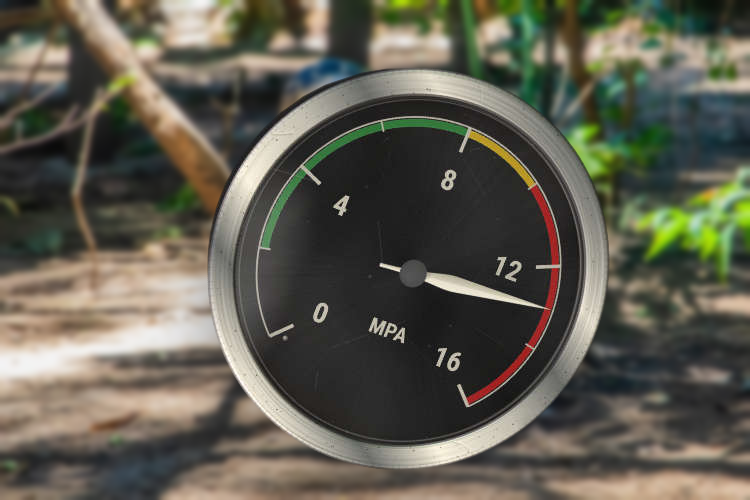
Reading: {"value": 13, "unit": "MPa"}
